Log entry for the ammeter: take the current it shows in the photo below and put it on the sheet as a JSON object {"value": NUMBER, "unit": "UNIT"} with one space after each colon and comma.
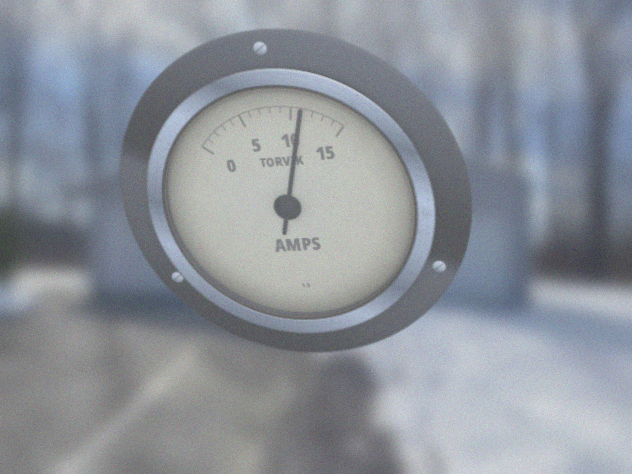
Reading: {"value": 11, "unit": "A"}
